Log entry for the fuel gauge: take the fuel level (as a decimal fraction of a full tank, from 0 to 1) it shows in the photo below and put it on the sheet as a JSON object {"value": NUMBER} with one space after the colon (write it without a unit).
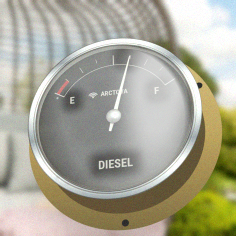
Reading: {"value": 0.625}
